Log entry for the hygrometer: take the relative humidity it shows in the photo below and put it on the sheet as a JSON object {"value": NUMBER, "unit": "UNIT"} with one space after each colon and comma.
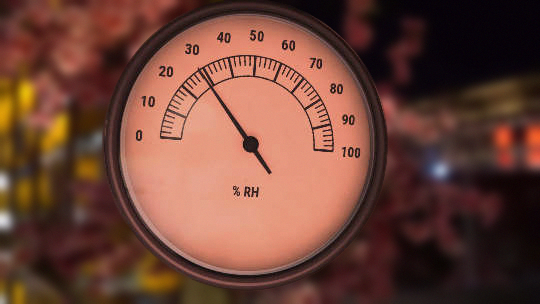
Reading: {"value": 28, "unit": "%"}
